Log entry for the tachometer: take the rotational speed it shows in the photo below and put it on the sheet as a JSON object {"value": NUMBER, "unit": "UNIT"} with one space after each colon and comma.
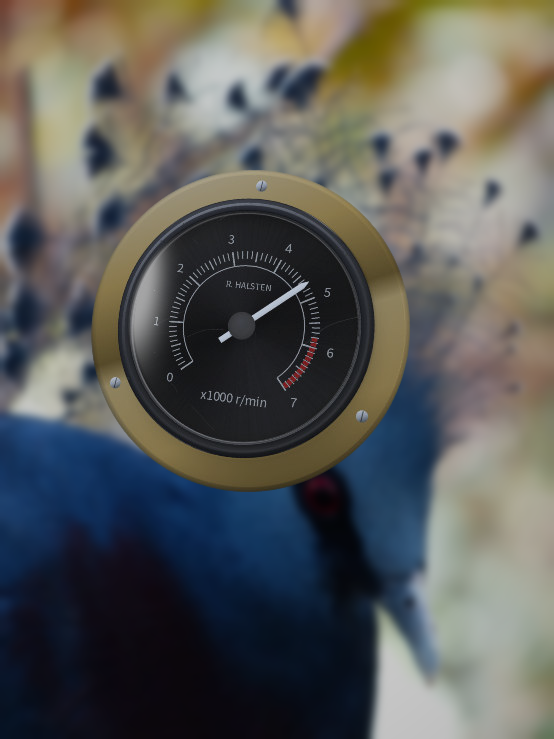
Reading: {"value": 4700, "unit": "rpm"}
